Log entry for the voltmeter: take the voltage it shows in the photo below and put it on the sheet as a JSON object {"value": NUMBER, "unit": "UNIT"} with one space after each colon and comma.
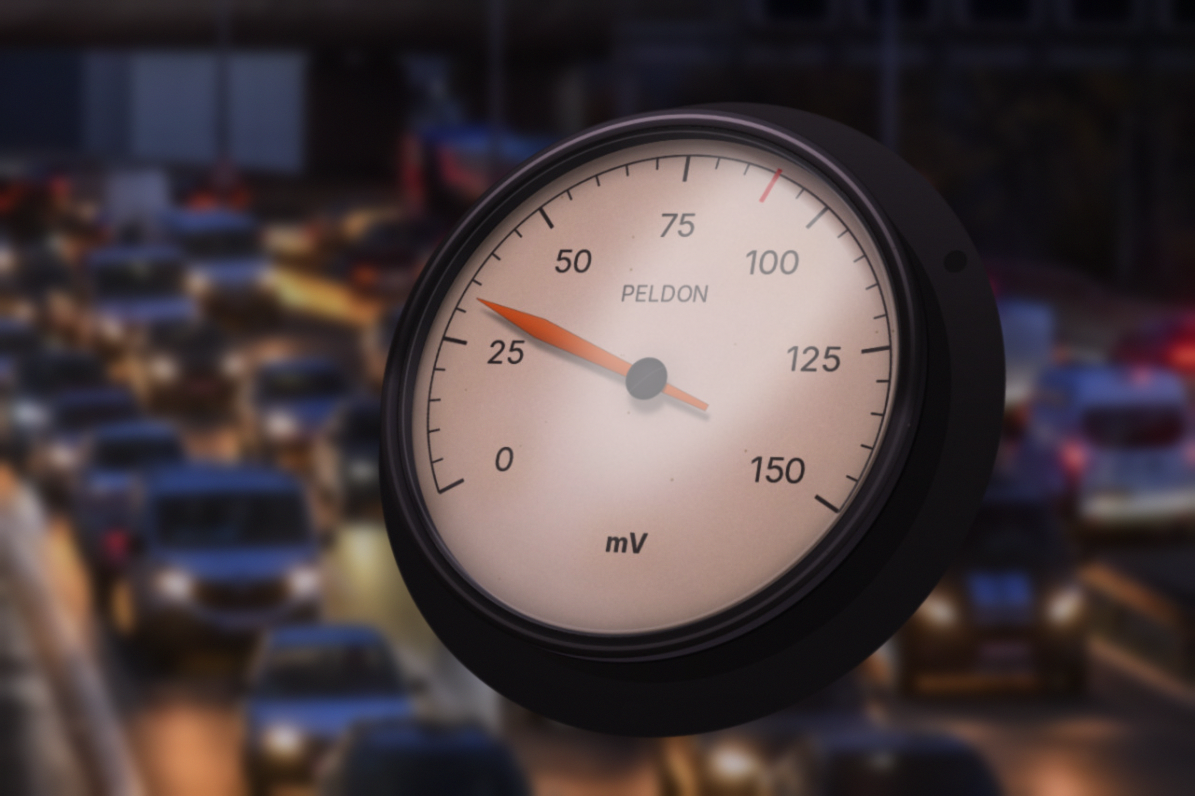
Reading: {"value": 32.5, "unit": "mV"}
